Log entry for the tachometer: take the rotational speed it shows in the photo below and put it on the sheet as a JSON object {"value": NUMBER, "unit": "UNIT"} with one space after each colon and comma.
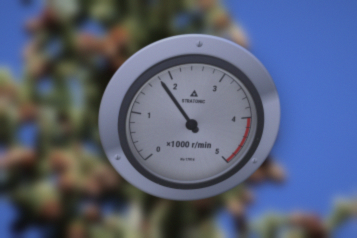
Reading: {"value": 1800, "unit": "rpm"}
